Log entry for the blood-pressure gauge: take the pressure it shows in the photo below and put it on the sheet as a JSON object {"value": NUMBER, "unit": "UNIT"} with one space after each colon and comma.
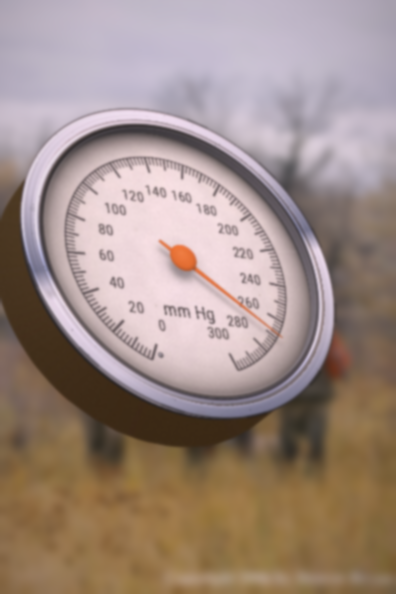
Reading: {"value": 270, "unit": "mmHg"}
